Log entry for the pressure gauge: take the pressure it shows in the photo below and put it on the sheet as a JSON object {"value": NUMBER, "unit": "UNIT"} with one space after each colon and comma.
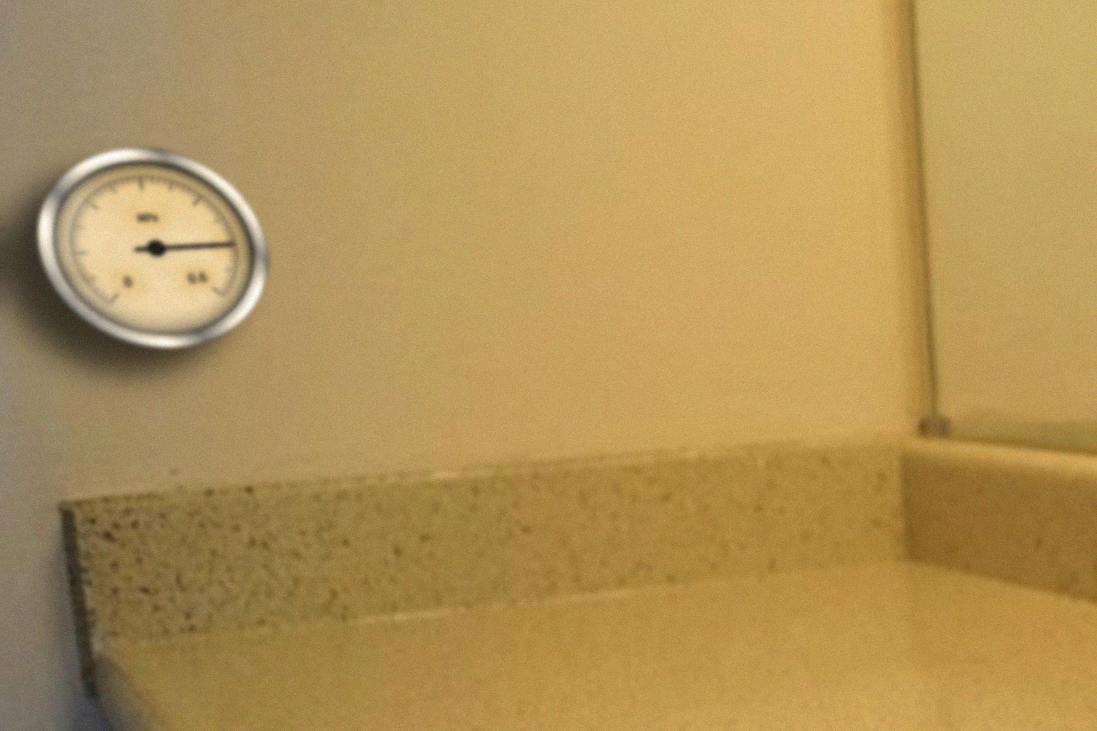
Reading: {"value": 0.5, "unit": "MPa"}
